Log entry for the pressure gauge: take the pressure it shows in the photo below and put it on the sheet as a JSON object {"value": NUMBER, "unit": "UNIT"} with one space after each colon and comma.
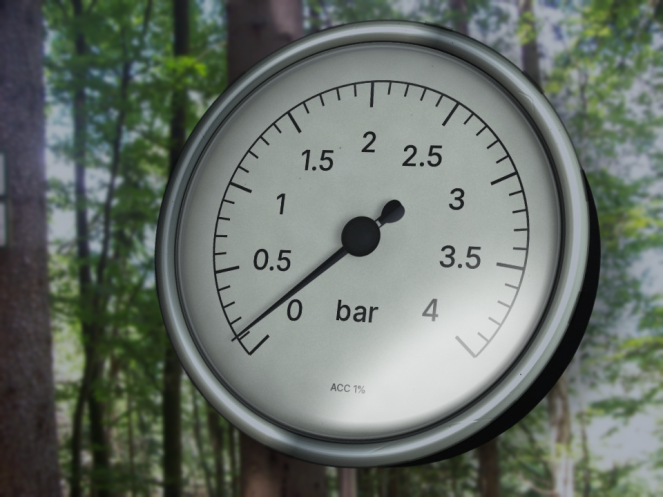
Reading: {"value": 0.1, "unit": "bar"}
